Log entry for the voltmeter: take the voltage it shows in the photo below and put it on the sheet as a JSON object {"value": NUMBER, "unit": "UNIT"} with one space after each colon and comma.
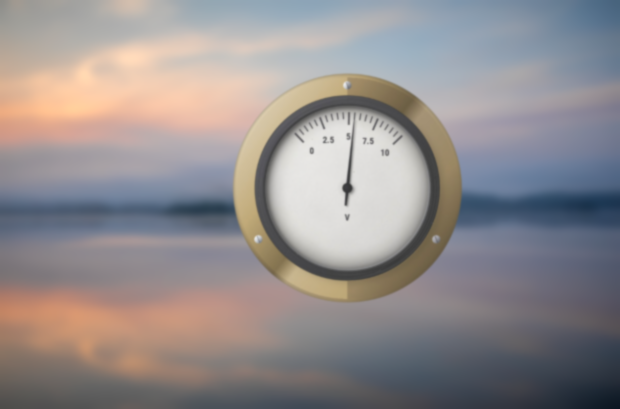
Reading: {"value": 5.5, "unit": "V"}
